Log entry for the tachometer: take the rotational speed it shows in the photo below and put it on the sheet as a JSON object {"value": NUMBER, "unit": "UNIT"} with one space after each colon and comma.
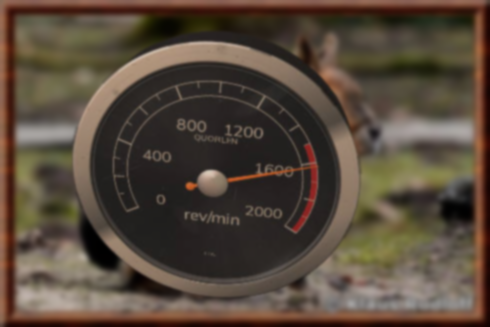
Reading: {"value": 1600, "unit": "rpm"}
